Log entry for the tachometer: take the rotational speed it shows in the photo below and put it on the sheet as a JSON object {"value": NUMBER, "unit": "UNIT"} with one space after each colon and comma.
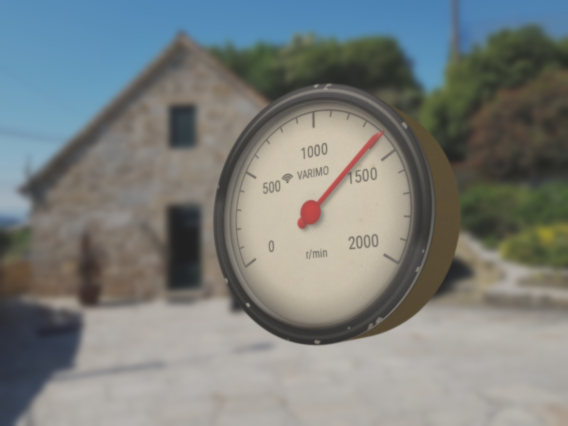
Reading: {"value": 1400, "unit": "rpm"}
